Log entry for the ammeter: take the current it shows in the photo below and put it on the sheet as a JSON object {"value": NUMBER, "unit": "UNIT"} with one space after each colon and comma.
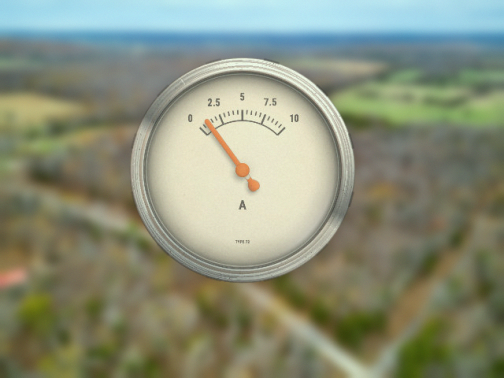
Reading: {"value": 1, "unit": "A"}
